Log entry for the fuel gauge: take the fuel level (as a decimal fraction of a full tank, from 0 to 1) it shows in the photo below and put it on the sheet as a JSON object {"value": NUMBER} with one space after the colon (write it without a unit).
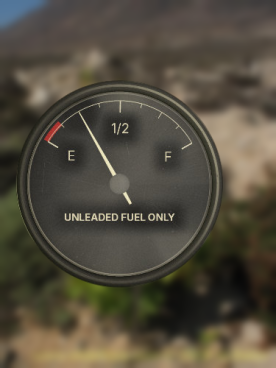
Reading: {"value": 0.25}
